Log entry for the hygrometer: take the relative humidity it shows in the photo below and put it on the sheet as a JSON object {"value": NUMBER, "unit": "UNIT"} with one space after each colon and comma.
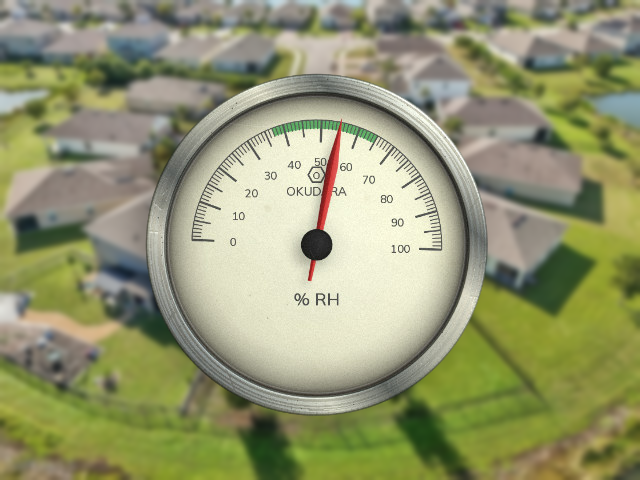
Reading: {"value": 55, "unit": "%"}
